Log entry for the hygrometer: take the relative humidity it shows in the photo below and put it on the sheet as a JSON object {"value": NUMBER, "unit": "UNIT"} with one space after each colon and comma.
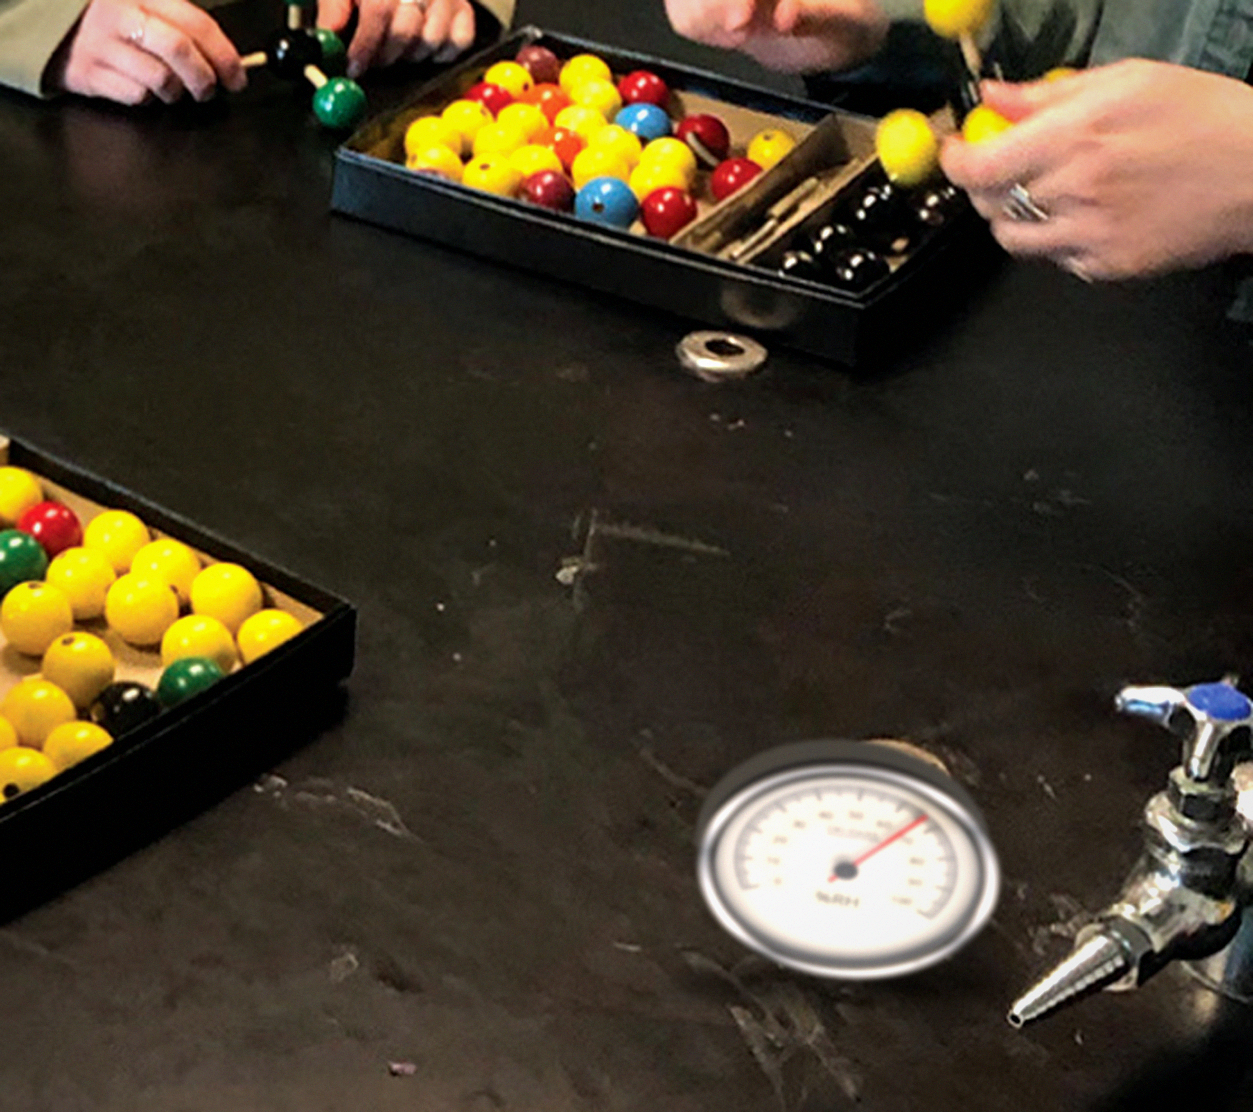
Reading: {"value": 65, "unit": "%"}
